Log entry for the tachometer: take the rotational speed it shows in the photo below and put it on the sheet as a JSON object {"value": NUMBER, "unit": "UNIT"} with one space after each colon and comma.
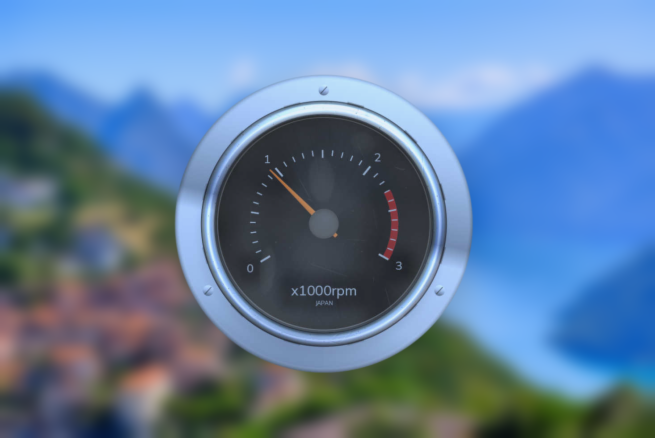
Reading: {"value": 950, "unit": "rpm"}
